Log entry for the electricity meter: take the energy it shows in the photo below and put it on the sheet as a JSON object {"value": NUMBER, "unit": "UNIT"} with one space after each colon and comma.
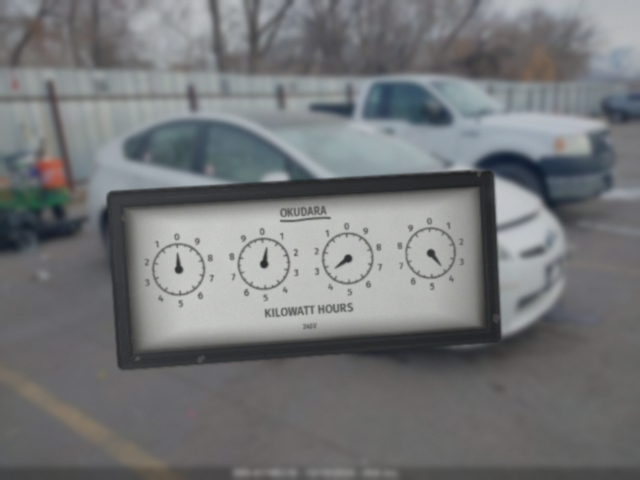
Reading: {"value": 34, "unit": "kWh"}
